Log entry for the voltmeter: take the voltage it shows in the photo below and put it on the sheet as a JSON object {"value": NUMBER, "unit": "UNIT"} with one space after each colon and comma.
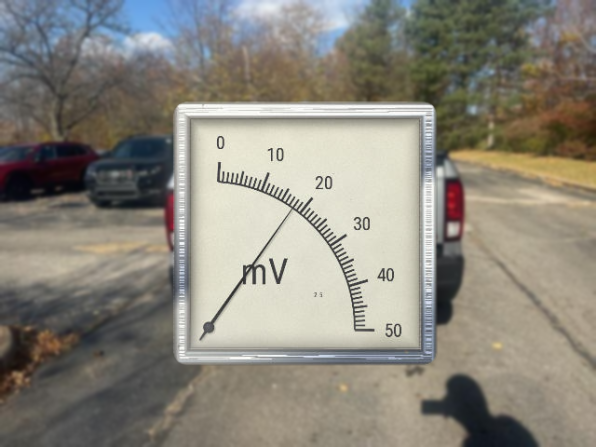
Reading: {"value": 18, "unit": "mV"}
